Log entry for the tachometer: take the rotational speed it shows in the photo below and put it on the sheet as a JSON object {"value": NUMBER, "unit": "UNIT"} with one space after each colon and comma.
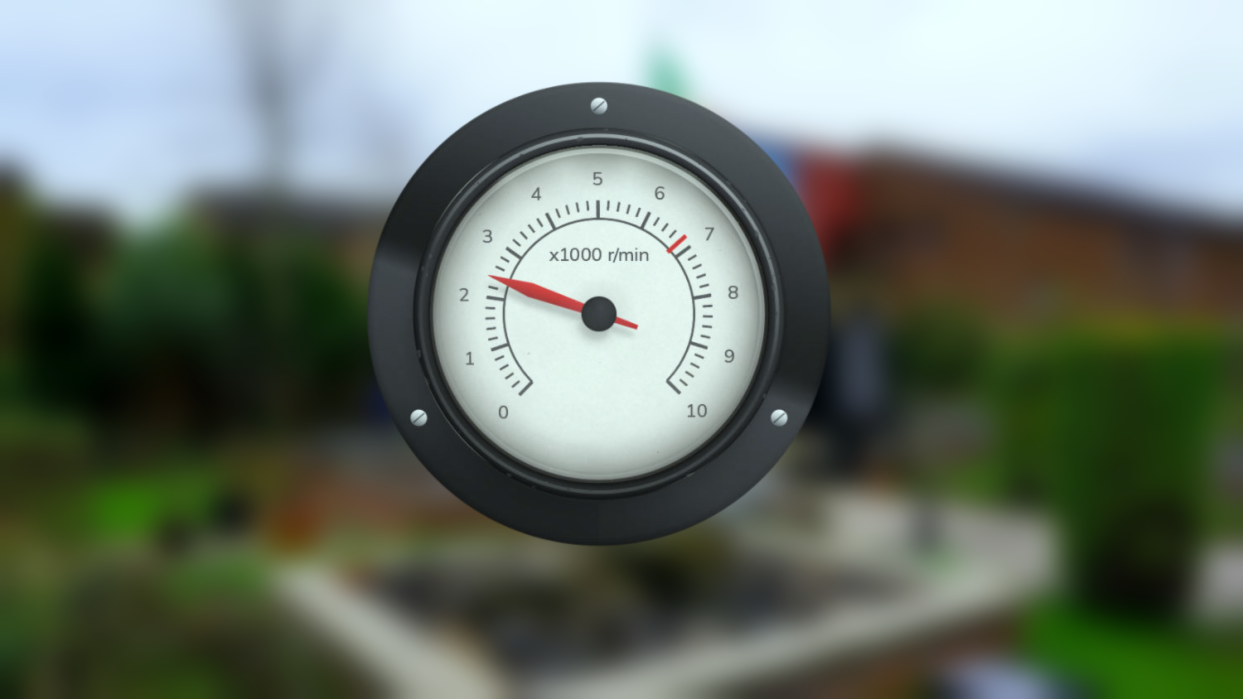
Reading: {"value": 2400, "unit": "rpm"}
